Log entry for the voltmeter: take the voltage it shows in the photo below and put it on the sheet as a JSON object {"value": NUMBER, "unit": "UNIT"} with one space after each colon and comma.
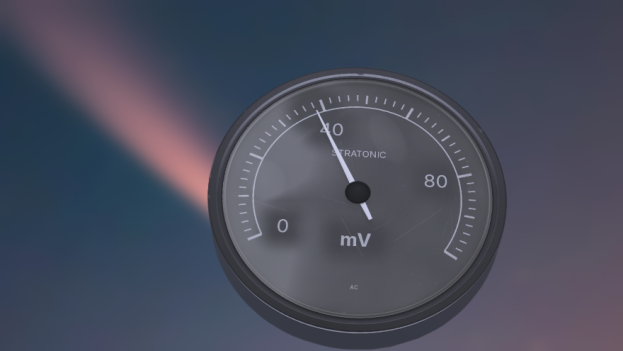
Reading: {"value": 38, "unit": "mV"}
